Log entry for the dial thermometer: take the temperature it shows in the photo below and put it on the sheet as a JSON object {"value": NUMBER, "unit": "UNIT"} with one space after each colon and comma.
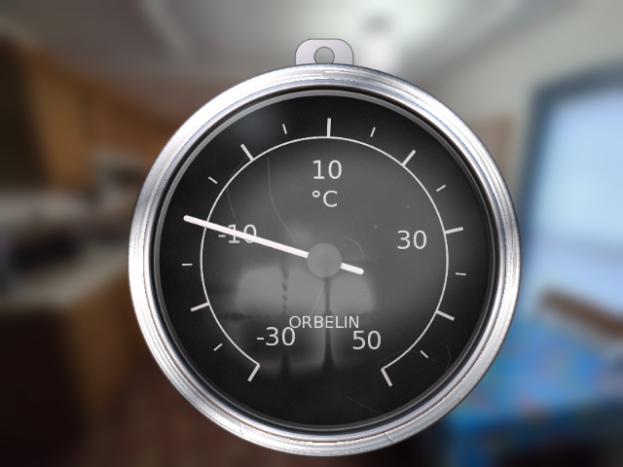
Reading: {"value": -10, "unit": "°C"}
